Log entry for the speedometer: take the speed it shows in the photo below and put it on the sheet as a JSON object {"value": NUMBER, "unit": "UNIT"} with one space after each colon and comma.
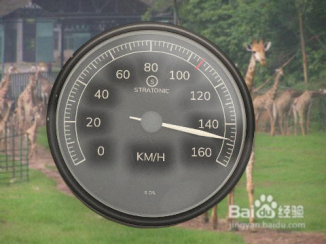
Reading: {"value": 148, "unit": "km/h"}
